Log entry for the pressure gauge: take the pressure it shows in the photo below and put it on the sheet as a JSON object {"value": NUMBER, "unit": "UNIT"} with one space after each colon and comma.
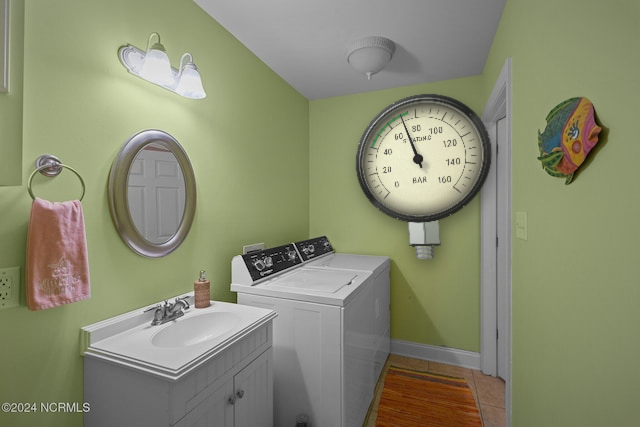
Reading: {"value": 70, "unit": "bar"}
